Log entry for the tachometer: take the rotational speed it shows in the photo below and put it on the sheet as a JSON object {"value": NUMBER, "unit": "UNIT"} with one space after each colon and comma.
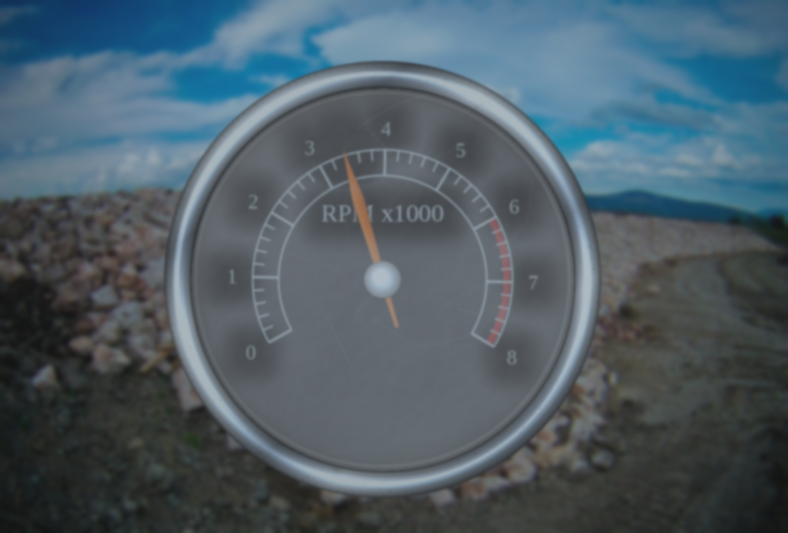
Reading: {"value": 3400, "unit": "rpm"}
